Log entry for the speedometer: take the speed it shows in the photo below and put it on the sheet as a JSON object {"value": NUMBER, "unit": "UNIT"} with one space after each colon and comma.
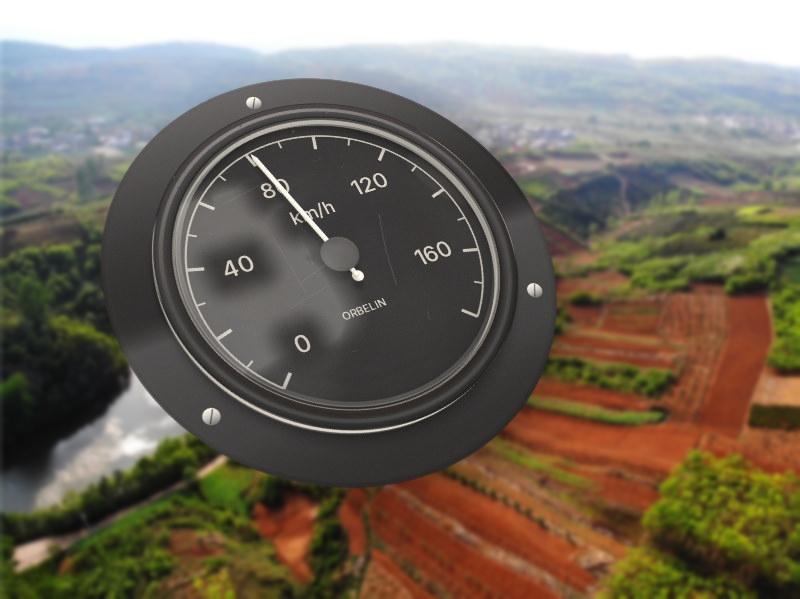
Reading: {"value": 80, "unit": "km/h"}
